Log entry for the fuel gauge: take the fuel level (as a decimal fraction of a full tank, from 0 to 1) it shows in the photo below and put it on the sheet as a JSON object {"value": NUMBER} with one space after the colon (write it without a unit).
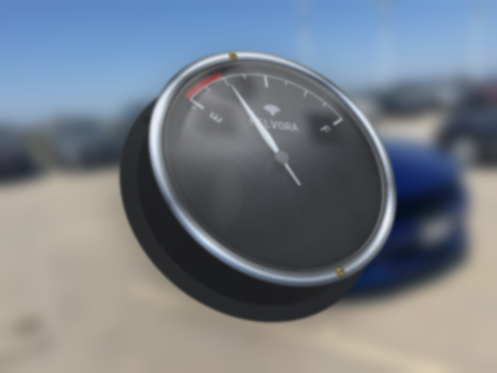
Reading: {"value": 0.25}
